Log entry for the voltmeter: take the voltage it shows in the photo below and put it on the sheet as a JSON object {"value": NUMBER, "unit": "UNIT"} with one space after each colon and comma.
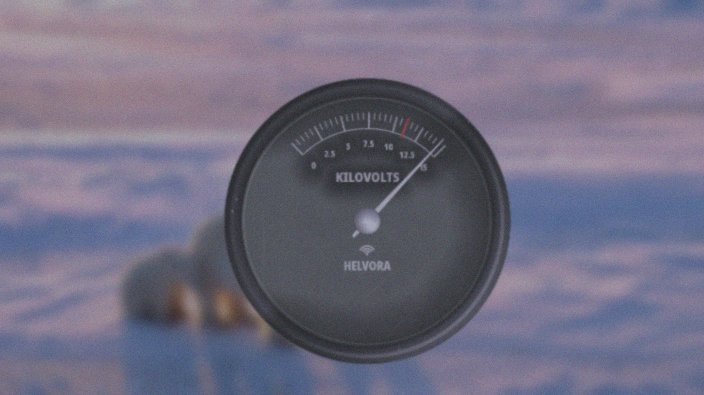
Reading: {"value": 14.5, "unit": "kV"}
